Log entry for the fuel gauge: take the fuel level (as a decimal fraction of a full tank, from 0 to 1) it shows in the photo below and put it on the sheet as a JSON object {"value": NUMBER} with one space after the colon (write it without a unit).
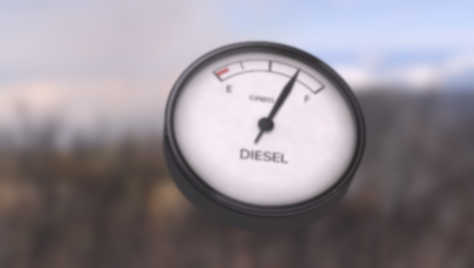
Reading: {"value": 0.75}
